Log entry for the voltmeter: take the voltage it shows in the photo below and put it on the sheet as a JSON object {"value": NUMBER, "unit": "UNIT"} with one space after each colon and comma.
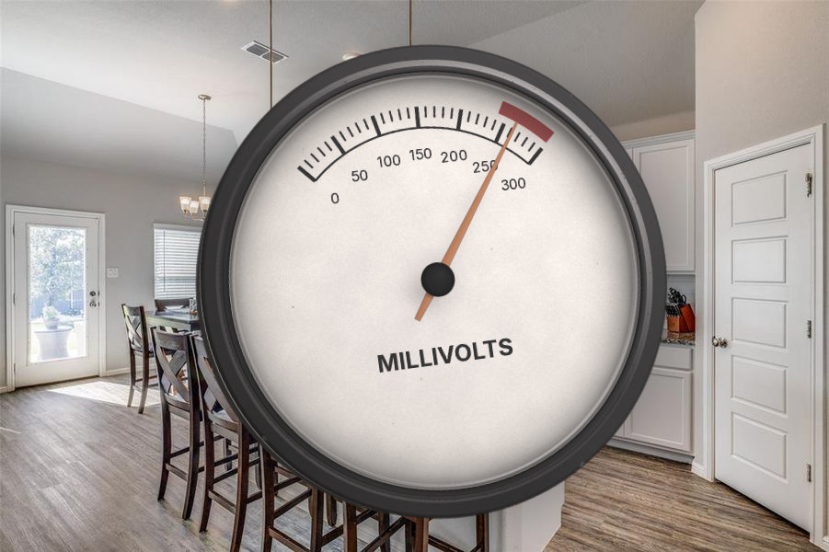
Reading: {"value": 260, "unit": "mV"}
